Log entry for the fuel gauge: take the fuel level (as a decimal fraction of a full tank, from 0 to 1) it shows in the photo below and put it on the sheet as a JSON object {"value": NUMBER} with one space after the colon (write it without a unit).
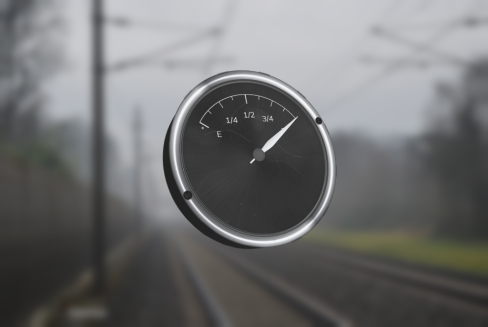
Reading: {"value": 1}
